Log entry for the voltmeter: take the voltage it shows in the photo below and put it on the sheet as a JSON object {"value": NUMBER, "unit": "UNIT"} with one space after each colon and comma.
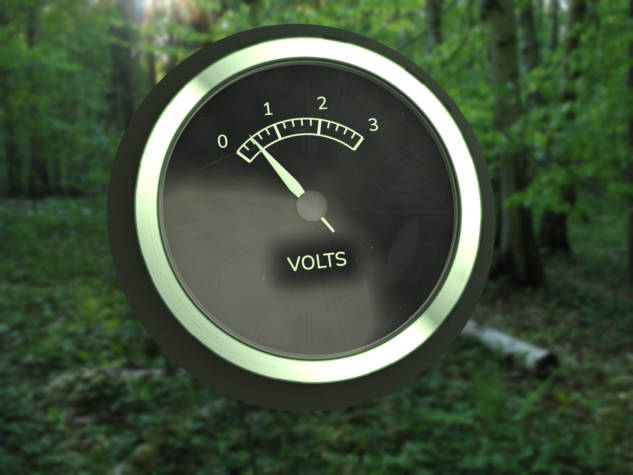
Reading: {"value": 0.4, "unit": "V"}
